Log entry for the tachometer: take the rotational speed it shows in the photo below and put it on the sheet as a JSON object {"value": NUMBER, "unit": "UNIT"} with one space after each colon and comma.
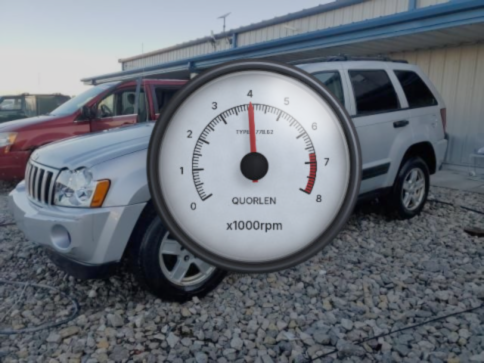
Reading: {"value": 4000, "unit": "rpm"}
